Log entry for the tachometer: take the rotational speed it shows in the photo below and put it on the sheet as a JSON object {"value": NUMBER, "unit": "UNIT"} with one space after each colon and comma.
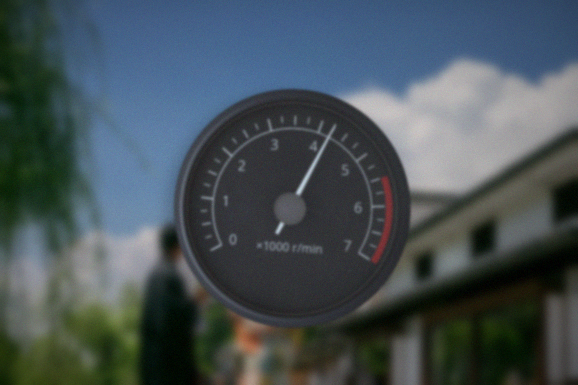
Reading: {"value": 4250, "unit": "rpm"}
